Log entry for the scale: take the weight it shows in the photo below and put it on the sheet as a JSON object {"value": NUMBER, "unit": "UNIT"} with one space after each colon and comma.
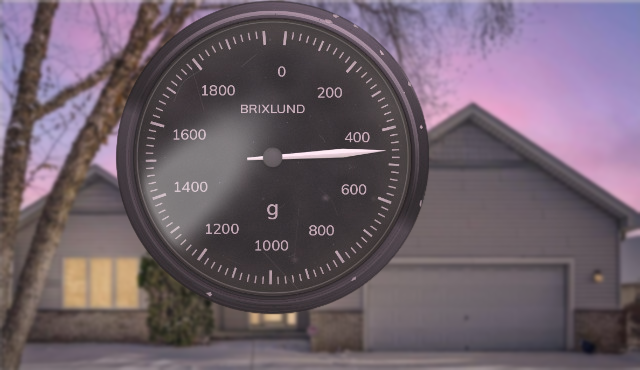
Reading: {"value": 460, "unit": "g"}
